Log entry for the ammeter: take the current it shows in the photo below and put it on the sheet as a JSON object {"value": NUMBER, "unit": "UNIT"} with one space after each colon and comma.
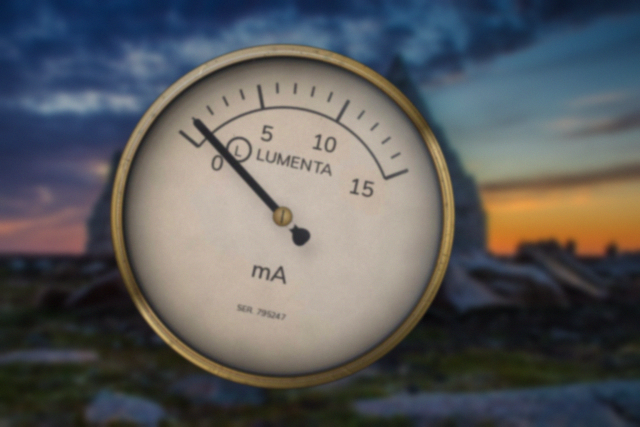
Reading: {"value": 1, "unit": "mA"}
